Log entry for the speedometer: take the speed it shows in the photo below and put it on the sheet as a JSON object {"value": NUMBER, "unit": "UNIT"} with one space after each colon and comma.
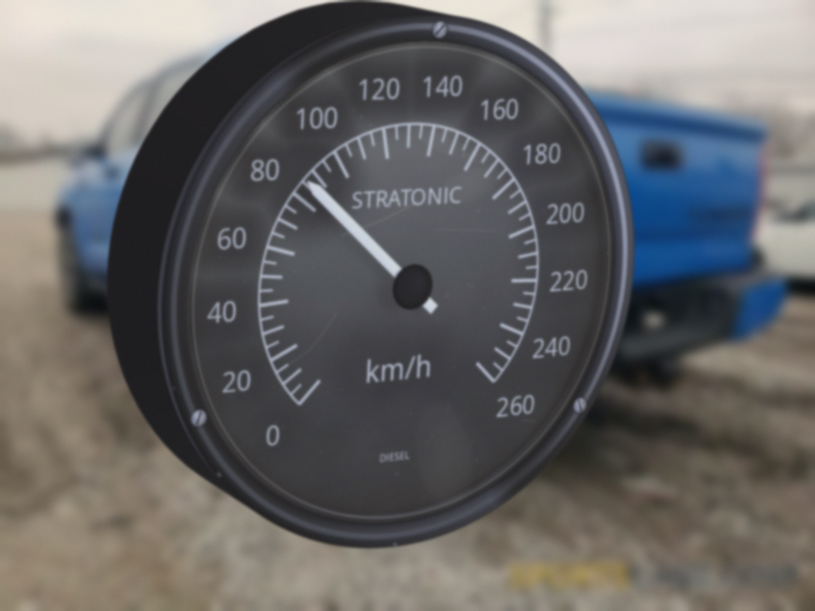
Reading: {"value": 85, "unit": "km/h"}
